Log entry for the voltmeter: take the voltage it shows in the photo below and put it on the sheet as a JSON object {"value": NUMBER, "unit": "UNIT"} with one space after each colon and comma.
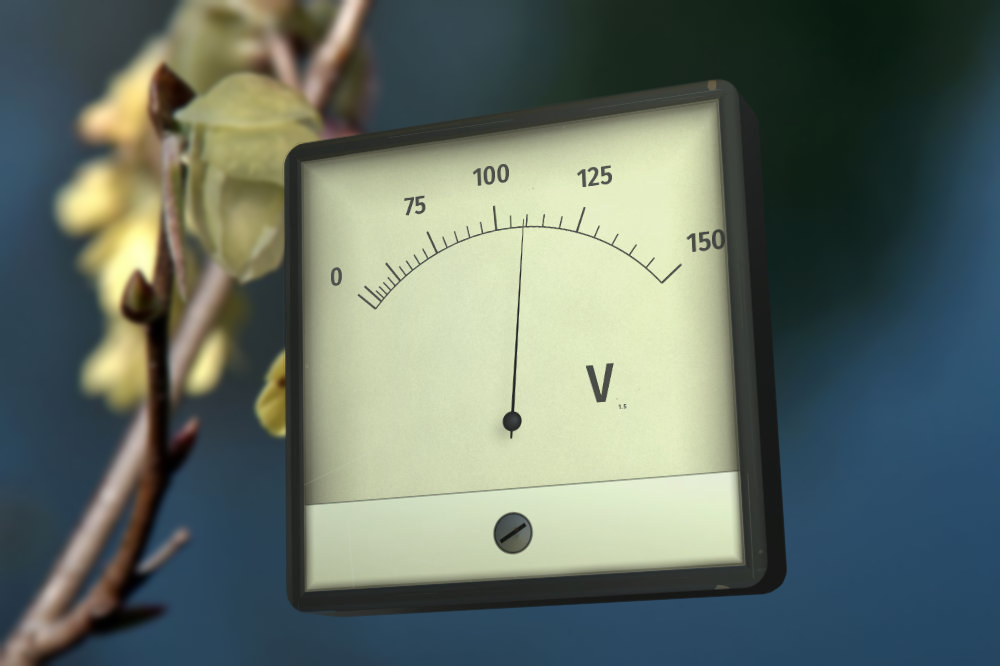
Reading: {"value": 110, "unit": "V"}
